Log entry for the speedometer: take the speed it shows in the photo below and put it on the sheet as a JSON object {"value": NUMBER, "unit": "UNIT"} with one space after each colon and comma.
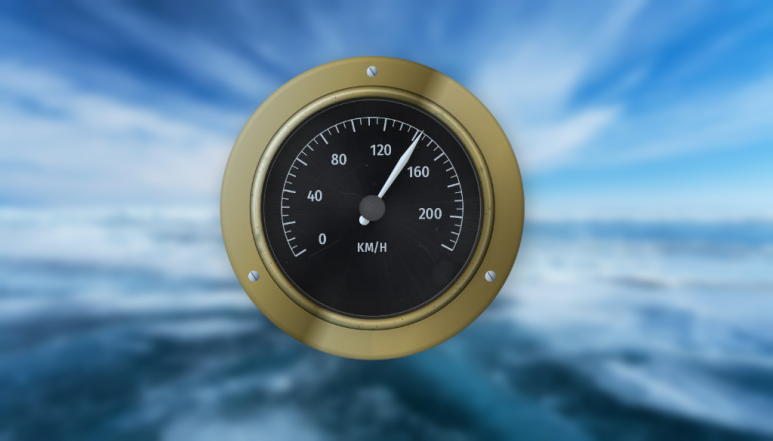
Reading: {"value": 142.5, "unit": "km/h"}
